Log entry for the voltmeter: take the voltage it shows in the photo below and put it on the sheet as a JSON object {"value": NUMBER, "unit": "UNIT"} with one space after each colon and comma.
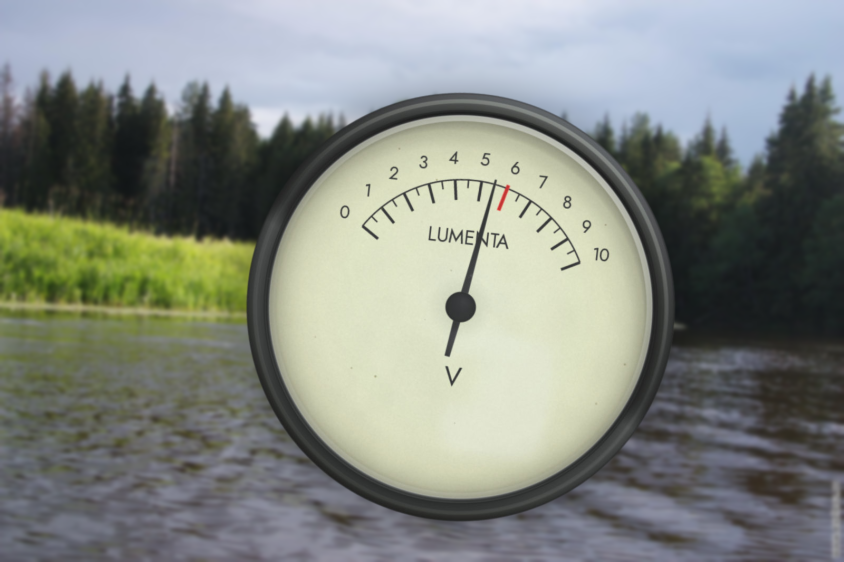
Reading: {"value": 5.5, "unit": "V"}
